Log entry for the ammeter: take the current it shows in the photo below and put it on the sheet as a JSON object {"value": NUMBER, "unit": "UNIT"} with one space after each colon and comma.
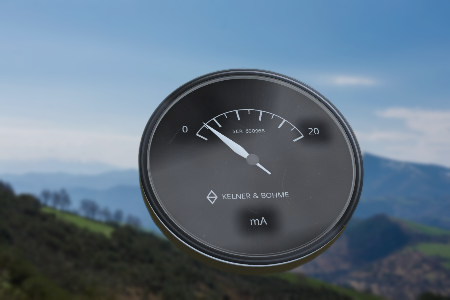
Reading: {"value": 2, "unit": "mA"}
